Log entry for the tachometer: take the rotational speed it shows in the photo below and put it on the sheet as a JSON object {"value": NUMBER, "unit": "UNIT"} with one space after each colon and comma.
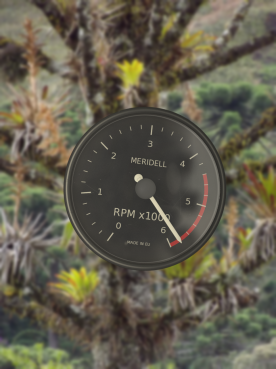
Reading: {"value": 5800, "unit": "rpm"}
